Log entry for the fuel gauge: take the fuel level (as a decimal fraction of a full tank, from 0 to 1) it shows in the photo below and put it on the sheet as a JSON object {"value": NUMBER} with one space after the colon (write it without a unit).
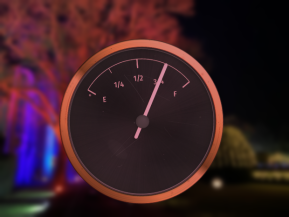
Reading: {"value": 0.75}
